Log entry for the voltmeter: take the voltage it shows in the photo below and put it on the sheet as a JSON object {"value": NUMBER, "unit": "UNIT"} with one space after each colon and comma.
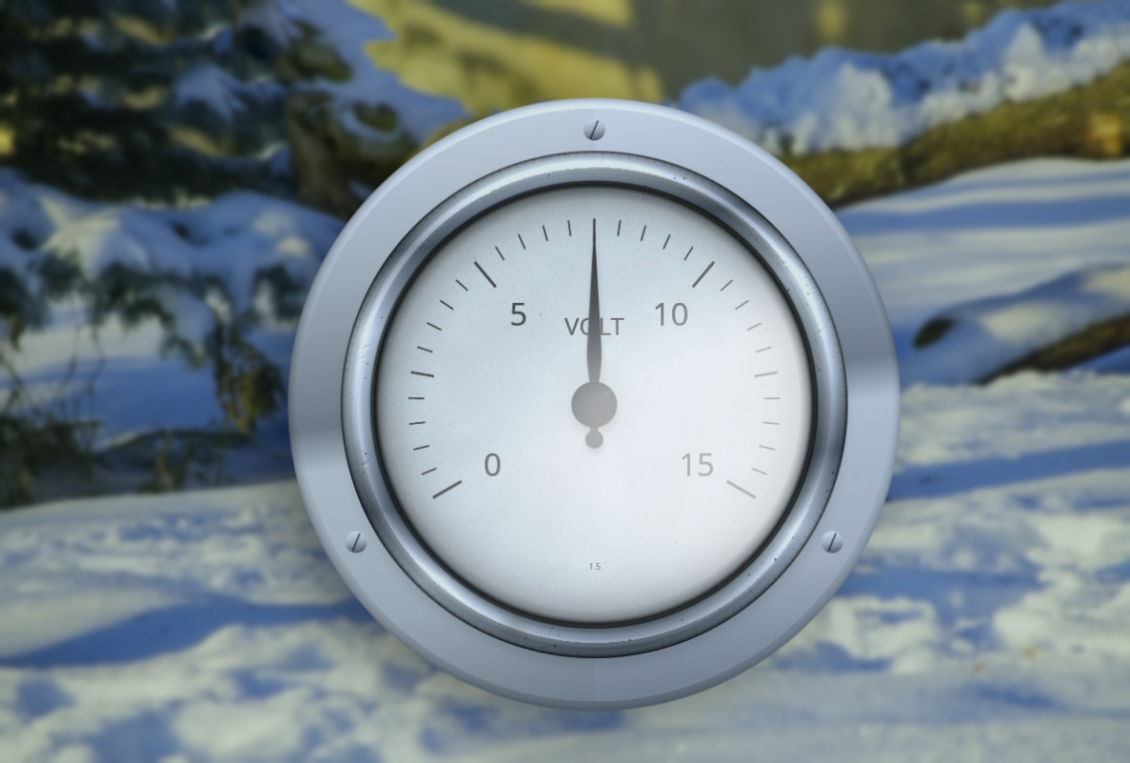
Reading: {"value": 7.5, "unit": "V"}
